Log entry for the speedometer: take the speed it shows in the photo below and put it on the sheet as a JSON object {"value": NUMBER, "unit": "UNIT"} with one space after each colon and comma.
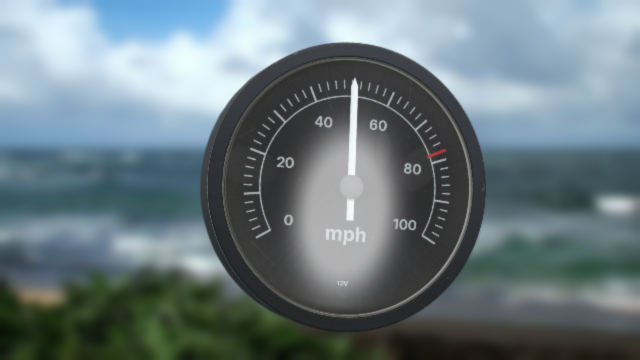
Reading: {"value": 50, "unit": "mph"}
